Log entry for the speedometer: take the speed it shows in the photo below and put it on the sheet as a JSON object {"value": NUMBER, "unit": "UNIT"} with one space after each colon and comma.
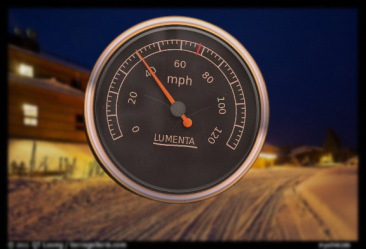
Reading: {"value": 40, "unit": "mph"}
